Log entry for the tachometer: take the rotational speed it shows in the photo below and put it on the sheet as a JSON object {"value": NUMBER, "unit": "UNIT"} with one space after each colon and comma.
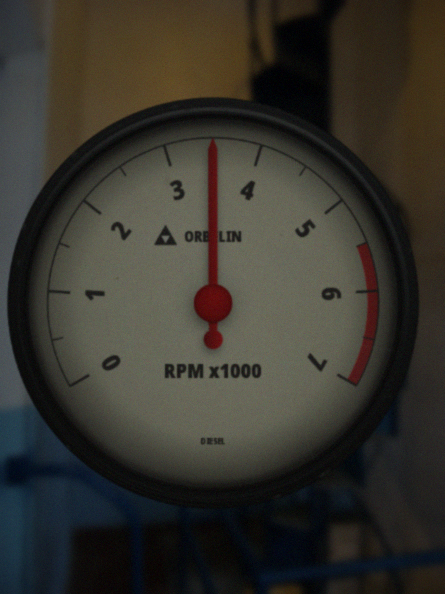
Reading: {"value": 3500, "unit": "rpm"}
